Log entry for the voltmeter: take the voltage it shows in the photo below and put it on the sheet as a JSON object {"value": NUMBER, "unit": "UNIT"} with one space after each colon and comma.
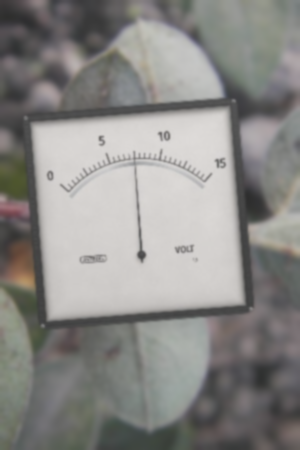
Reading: {"value": 7.5, "unit": "V"}
